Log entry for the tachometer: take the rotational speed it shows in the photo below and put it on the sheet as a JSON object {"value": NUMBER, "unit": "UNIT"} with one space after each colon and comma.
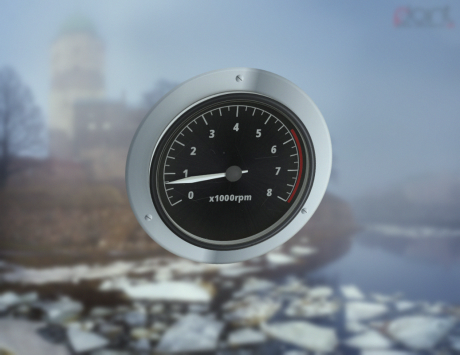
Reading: {"value": 750, "unit": "rpm"}
